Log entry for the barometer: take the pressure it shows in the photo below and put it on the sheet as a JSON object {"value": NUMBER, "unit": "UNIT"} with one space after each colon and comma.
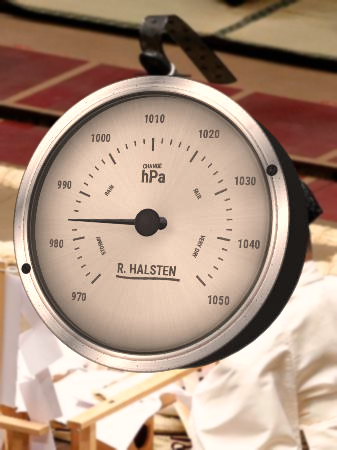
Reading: {"value": 984, "unit": "hPa"}
